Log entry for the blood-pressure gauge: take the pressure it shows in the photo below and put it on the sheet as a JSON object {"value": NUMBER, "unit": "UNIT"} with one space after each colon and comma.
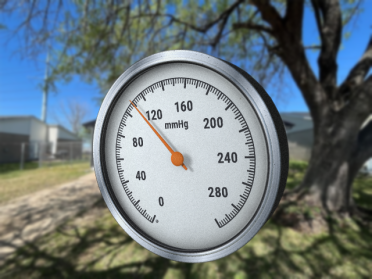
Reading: {"value": 110, "unit": "mmHg"}
